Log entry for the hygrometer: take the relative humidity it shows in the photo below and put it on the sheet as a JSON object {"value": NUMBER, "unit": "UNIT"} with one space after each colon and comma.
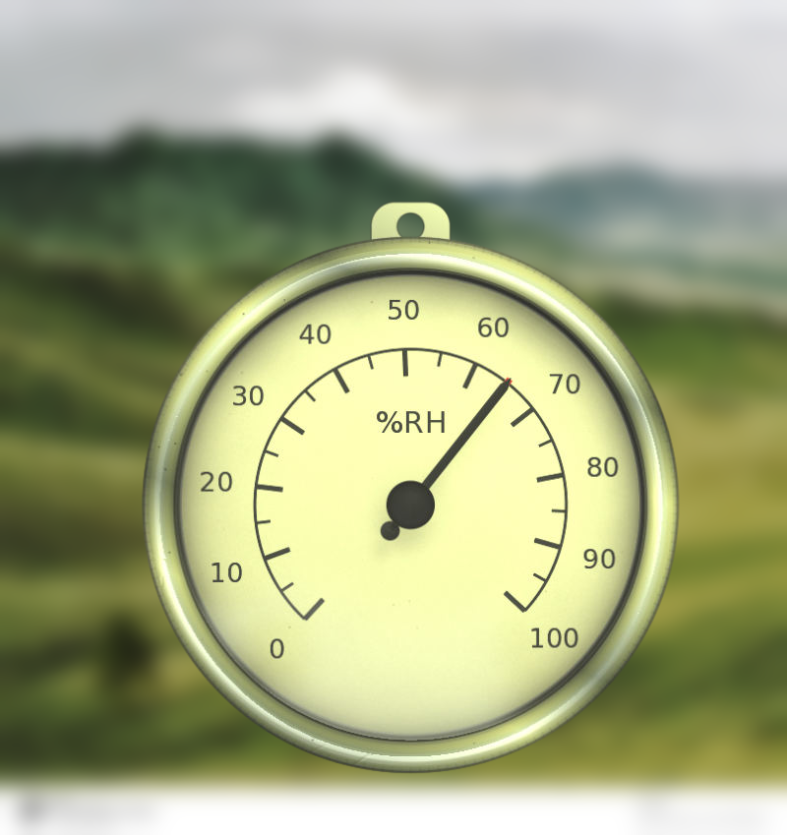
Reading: {"value": 65, "unit": "%"}
